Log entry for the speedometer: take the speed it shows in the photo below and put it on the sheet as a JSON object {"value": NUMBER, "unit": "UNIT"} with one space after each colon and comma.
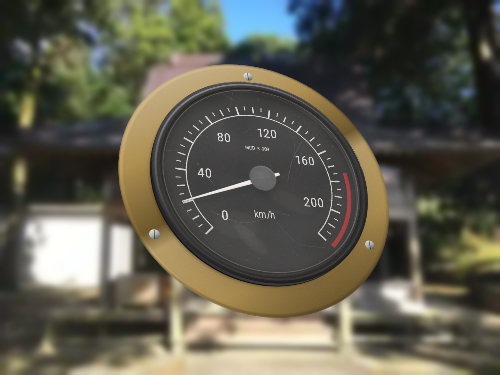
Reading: {"value": 20, "unit": "km/h"}
